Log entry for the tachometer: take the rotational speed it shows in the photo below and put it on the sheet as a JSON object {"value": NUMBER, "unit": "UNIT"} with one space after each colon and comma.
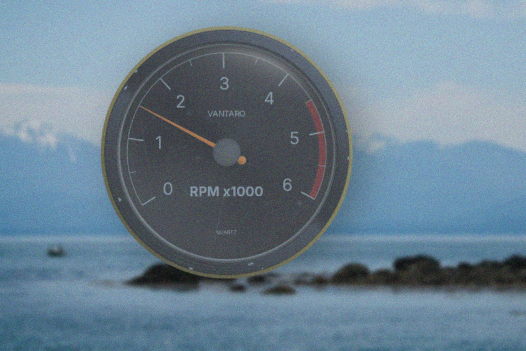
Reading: {"value": 1500, "unit": "rpm"}
